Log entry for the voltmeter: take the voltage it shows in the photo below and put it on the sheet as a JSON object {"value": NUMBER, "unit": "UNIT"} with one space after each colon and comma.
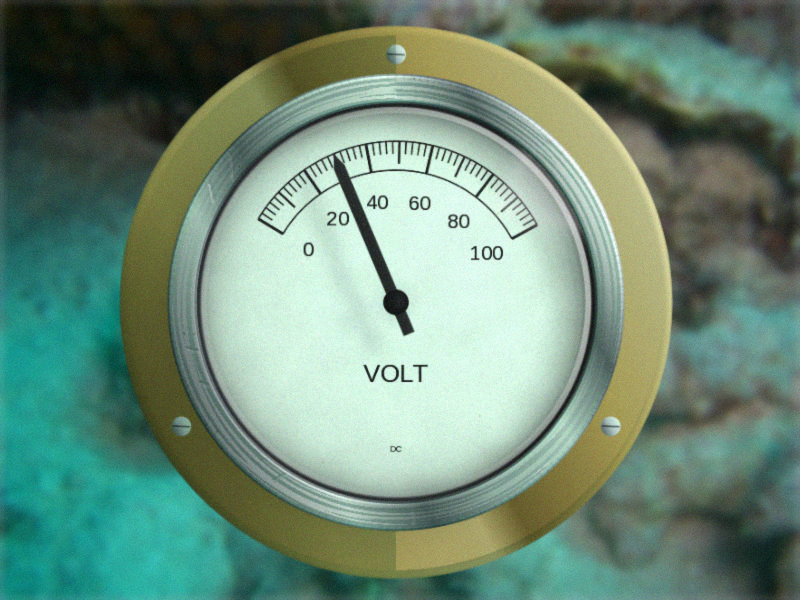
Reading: {"value": 30, "unit": "V"}
